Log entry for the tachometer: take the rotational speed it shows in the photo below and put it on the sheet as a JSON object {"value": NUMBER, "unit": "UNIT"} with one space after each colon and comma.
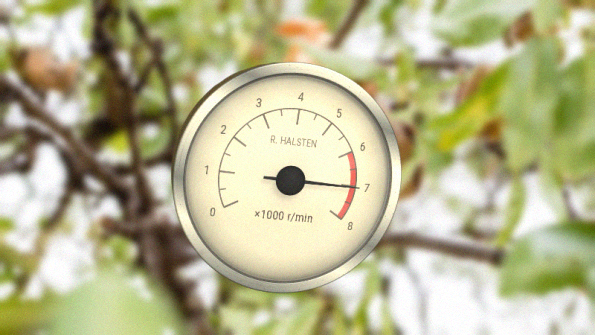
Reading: {"value": 7000, "unit": "rpm"}
